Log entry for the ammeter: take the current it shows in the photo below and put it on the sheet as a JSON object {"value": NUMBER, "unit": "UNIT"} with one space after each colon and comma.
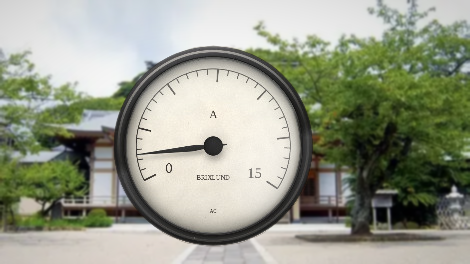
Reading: {"value": 1.25, "unit": "A"}
